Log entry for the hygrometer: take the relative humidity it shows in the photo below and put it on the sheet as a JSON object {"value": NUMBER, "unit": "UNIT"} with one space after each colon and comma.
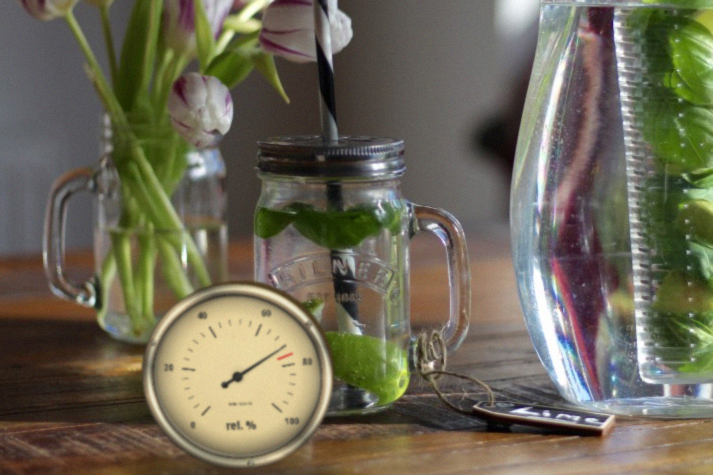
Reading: {"value": 72, "unit": "%"}
